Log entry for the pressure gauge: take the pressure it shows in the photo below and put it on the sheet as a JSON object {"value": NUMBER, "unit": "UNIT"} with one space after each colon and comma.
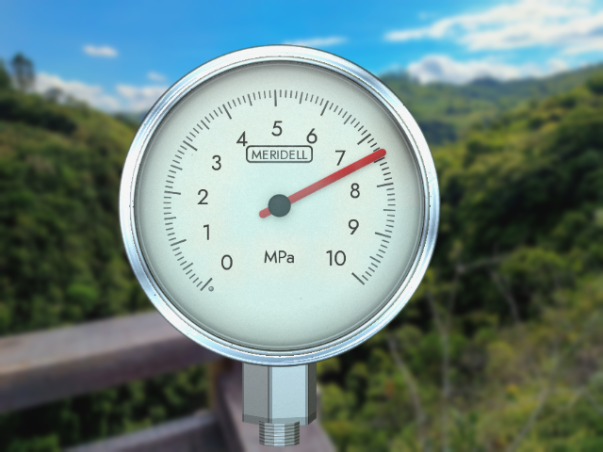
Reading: {"value": 7.4, "unit": "MPa"}
